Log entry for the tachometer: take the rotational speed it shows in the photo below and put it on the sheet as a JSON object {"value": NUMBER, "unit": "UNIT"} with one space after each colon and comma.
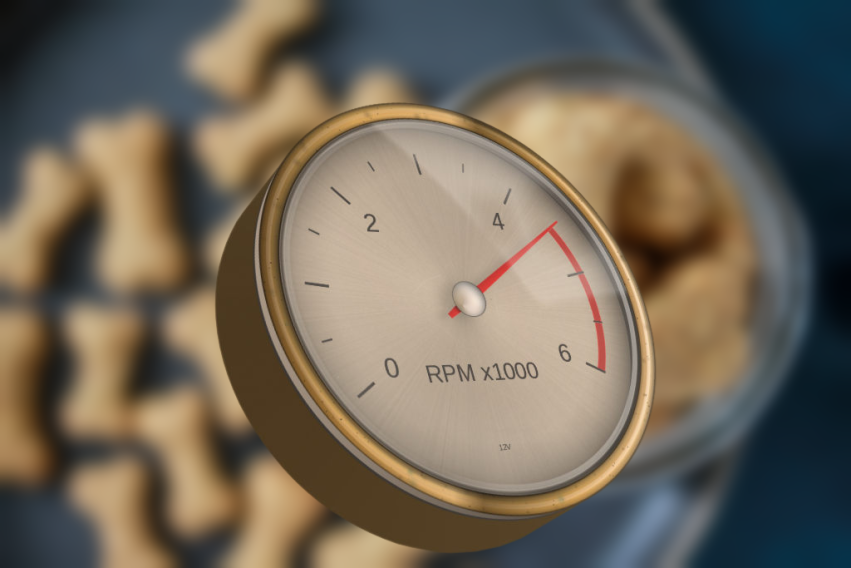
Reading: {"value": 4500, "unit": "rpm"}
